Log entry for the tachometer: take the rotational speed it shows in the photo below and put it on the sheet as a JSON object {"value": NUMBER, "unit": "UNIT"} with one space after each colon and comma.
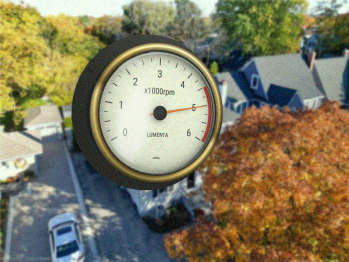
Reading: {"value": 5000, "unit": "rpm"}
